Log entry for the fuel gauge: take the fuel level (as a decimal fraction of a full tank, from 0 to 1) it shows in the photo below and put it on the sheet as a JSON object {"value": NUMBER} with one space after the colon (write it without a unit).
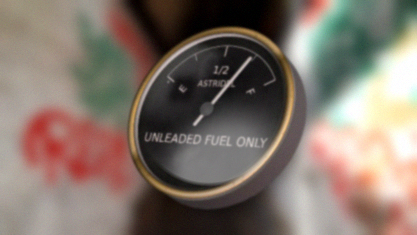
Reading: {"value": 0.75}
